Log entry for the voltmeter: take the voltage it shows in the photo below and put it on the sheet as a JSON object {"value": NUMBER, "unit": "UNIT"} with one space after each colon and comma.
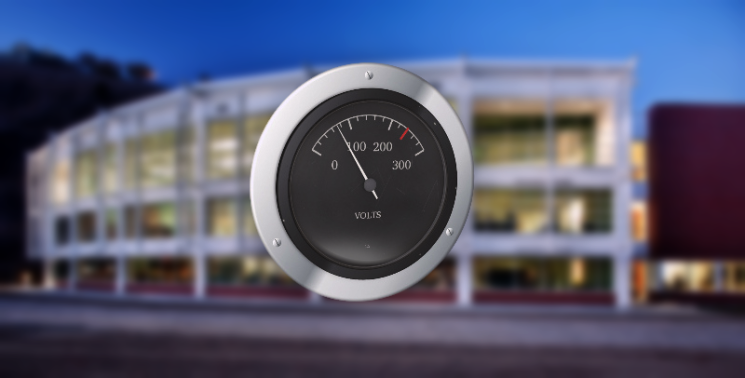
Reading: {"value": 70, "unit": "V"}
